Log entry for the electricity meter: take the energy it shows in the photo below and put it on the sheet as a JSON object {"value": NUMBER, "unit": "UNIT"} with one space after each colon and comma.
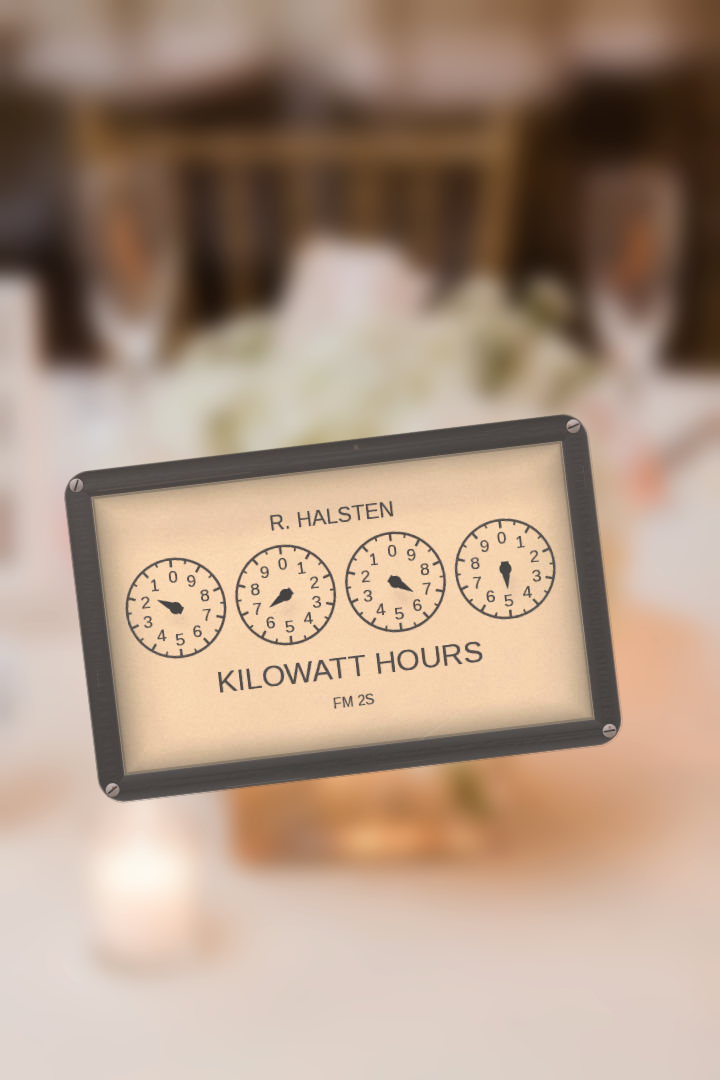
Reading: {"value": 1665, "unit": "kWh"}
